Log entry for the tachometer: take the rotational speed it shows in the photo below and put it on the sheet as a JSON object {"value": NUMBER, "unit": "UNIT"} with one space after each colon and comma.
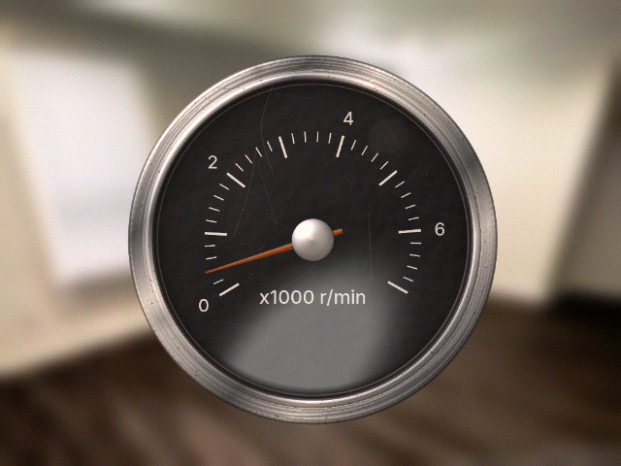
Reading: {"value": 400, "unit": "rpm"}
